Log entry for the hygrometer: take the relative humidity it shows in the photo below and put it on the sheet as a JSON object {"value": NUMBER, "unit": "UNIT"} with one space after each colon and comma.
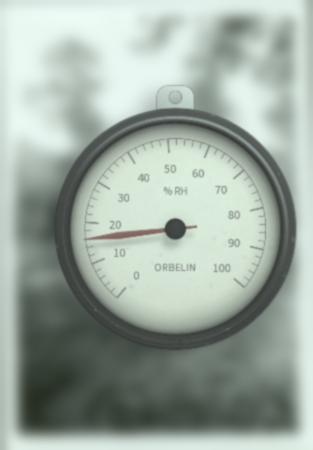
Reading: {"value": 16, "unit": "%"}
